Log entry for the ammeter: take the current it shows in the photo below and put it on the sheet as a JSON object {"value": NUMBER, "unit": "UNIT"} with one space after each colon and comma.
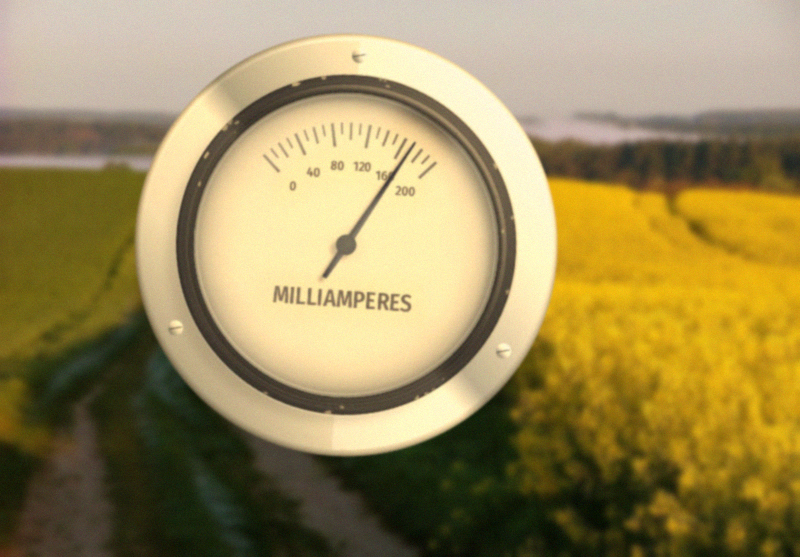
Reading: {"value": 170, "unit": "mA"}
